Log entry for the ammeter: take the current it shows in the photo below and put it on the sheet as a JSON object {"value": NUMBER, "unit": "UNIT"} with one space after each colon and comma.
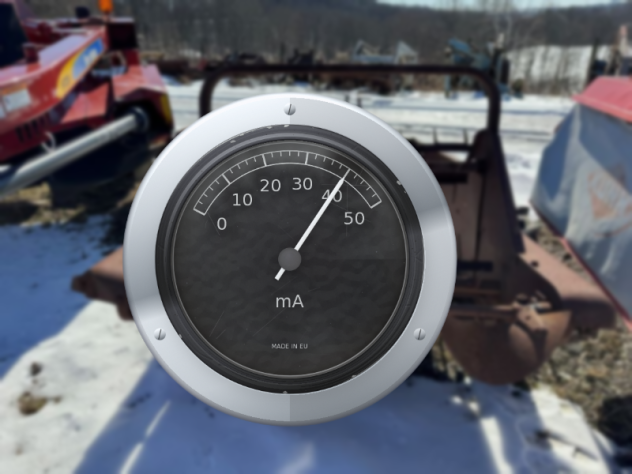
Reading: {"value": 40, "unit": "mA"}
